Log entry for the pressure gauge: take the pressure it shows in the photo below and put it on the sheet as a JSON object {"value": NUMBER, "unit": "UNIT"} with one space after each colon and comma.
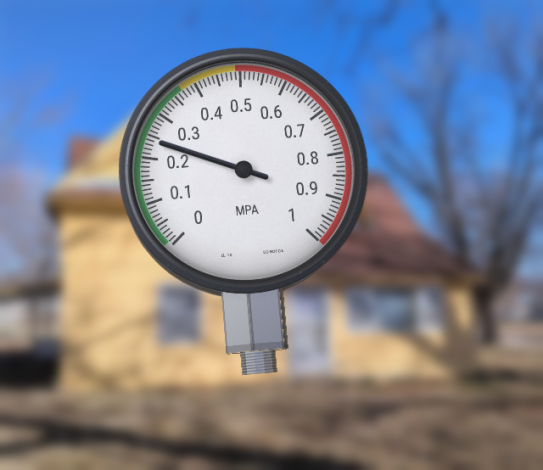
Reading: {"value": 0.24, "unit": "MPa"}
